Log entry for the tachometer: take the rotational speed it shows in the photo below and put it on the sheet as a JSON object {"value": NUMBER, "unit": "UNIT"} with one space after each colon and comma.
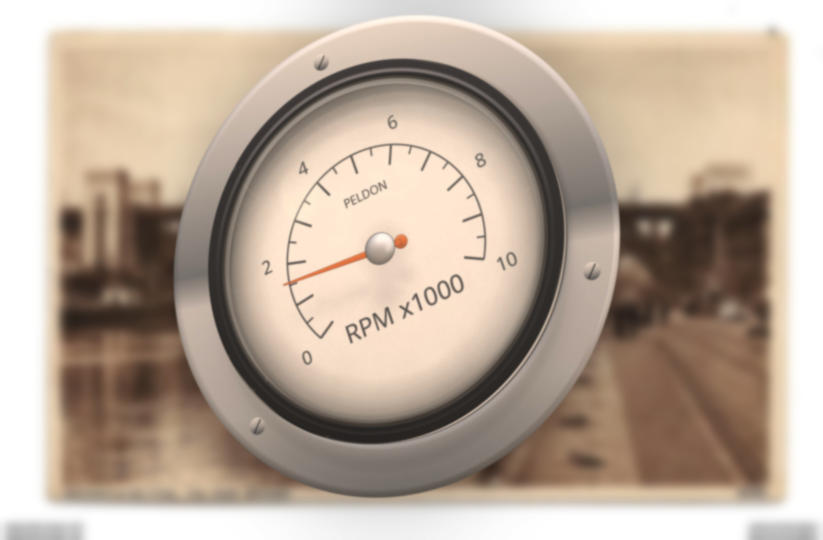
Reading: {"value": 1500, "unit": "rpm"}
